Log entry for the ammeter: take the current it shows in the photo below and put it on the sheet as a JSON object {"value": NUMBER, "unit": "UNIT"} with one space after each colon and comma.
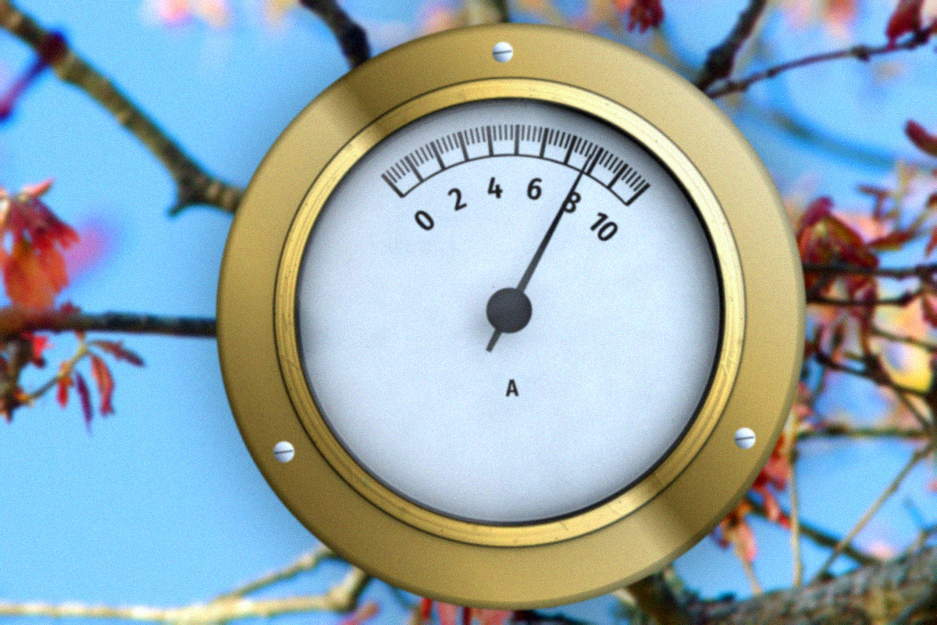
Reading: {"value": 7.8, "unit": "A"}
